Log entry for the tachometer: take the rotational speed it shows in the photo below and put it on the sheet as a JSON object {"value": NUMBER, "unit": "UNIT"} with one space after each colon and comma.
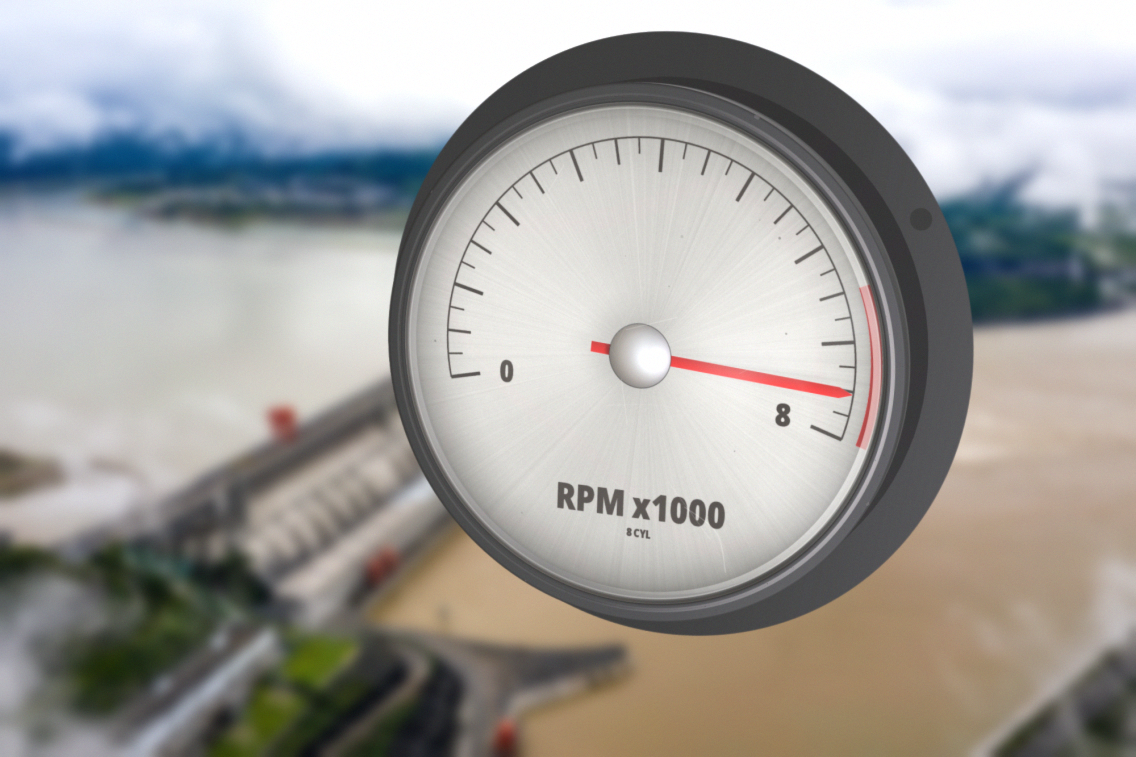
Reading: {"value": 7500, "unit": "rpm"}
